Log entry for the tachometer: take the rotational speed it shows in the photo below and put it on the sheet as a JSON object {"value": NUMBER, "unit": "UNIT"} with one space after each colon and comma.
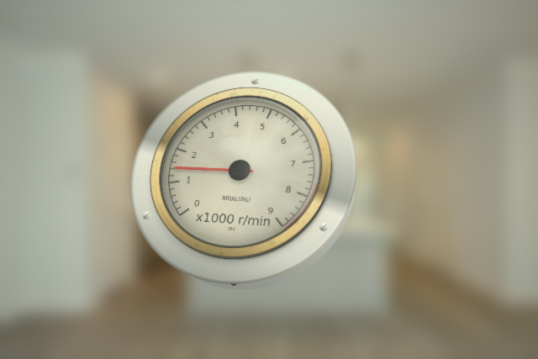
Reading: {"value": 1400, "unit": "rpm"}
